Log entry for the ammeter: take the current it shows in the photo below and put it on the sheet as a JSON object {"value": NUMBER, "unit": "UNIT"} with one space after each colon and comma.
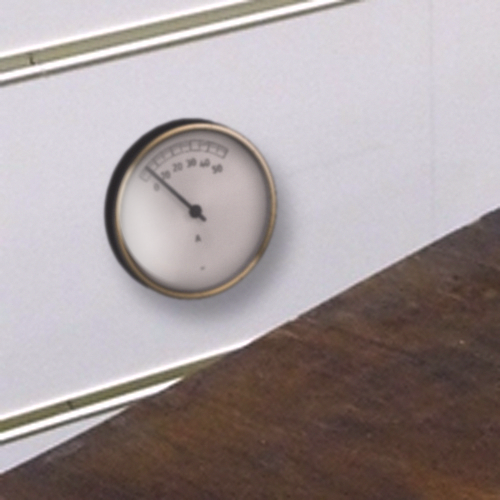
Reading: {"value": 5, "unit": "A"}
